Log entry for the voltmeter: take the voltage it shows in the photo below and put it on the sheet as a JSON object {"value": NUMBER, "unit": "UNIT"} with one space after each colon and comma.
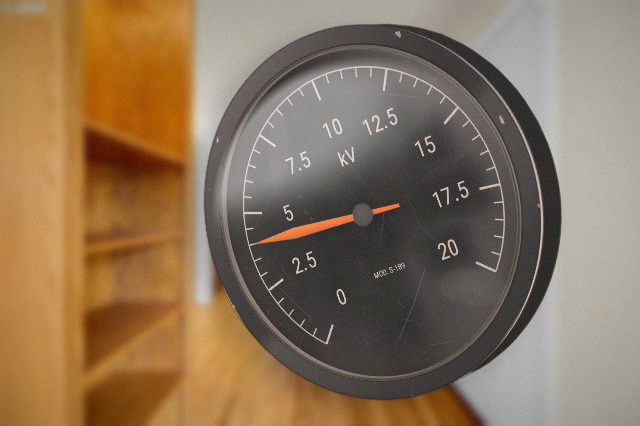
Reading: {"value": 4, "unit": "kV"}
